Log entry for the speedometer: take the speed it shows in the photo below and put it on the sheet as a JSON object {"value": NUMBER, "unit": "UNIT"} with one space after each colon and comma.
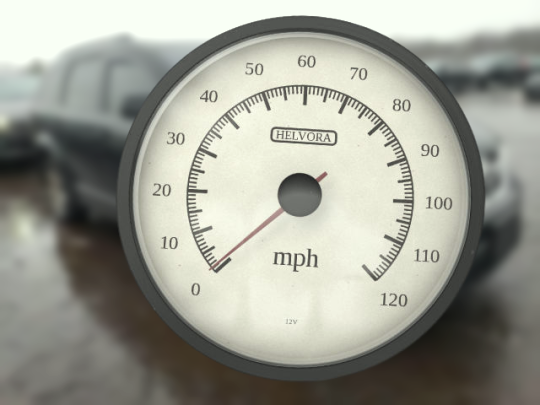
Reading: {"value": 1, "unit": "mph"}
